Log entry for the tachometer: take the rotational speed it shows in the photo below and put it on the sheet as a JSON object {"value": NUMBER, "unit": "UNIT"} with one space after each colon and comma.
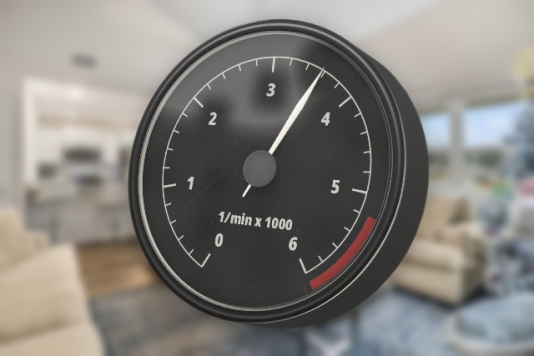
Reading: {"value": 3600, "unit": "rpm"}
